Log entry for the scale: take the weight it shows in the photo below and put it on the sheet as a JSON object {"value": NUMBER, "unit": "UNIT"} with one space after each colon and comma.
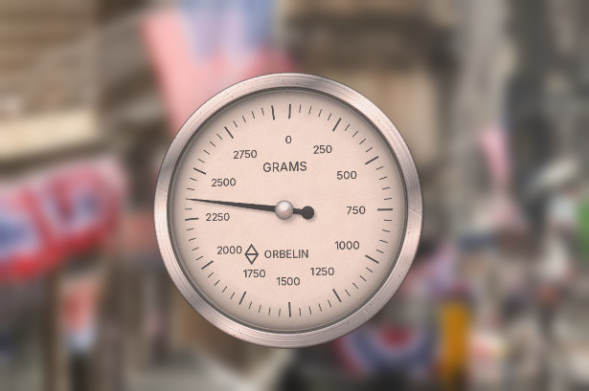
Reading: {"value": 2350, "unit": "g"}
